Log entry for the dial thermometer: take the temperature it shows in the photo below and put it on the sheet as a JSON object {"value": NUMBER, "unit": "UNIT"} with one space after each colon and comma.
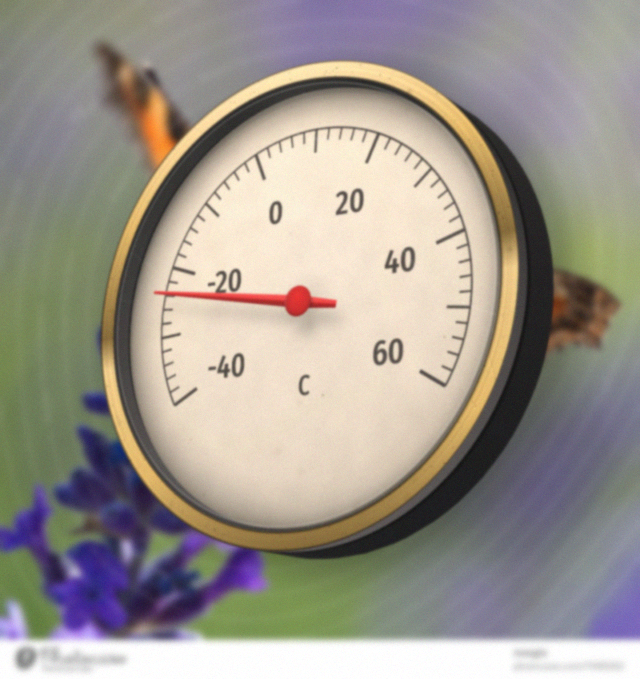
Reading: {"value": -24, "unit": "°C"}
